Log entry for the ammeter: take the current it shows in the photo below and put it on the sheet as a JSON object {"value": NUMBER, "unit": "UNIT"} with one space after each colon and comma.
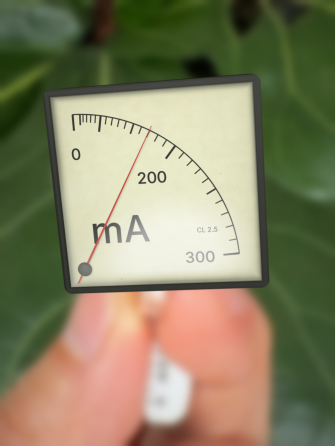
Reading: {"value": 170, "unit": "mA"}
